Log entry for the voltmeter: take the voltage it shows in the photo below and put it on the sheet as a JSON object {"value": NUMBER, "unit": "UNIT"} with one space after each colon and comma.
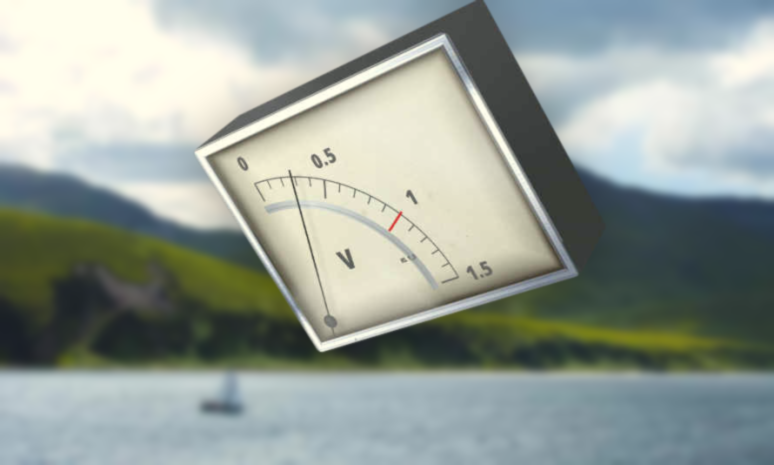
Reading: {"value": 0.3, "unit": "V"}
